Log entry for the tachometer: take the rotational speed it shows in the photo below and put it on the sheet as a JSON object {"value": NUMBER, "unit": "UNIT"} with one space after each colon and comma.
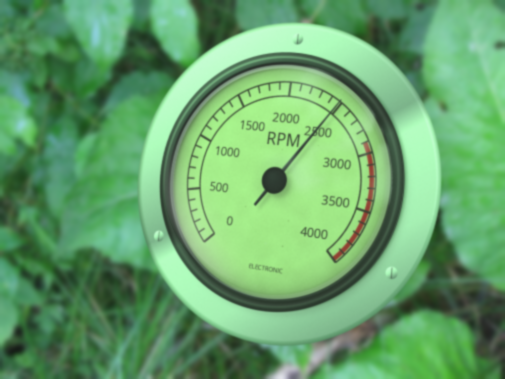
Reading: {"value": 2500, "unit": "rpm"}
